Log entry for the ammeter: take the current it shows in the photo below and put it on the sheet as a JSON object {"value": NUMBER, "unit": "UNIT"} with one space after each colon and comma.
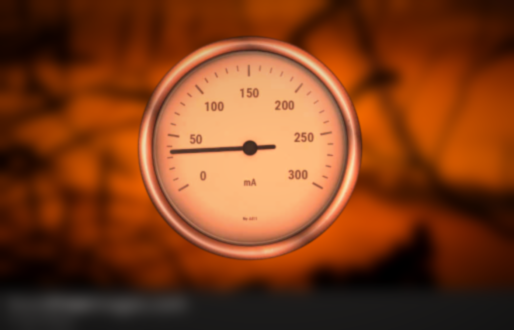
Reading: {"value": 35, "unit": "mA"}
